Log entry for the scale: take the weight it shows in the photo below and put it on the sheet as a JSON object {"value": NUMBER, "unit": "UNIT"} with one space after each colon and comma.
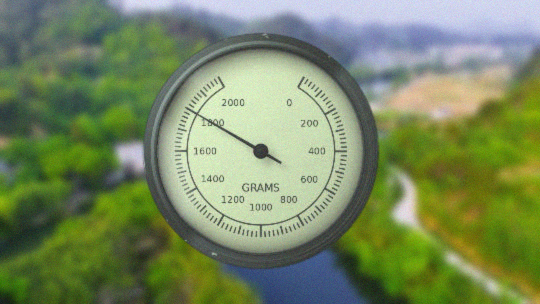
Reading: {"value": 1800, "unit": "g"}
